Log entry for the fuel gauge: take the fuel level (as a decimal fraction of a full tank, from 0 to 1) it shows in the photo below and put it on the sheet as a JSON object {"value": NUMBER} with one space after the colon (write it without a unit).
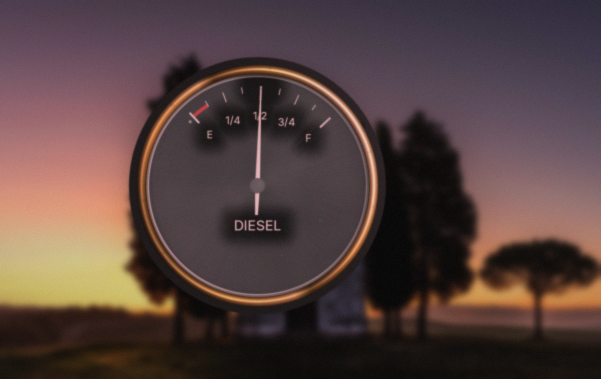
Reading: {"value": 0.5}
